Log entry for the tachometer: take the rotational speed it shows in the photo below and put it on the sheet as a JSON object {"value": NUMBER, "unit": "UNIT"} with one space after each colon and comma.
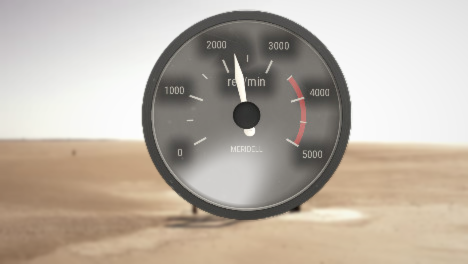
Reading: {"value": 2250, "unit": "rpm"}
